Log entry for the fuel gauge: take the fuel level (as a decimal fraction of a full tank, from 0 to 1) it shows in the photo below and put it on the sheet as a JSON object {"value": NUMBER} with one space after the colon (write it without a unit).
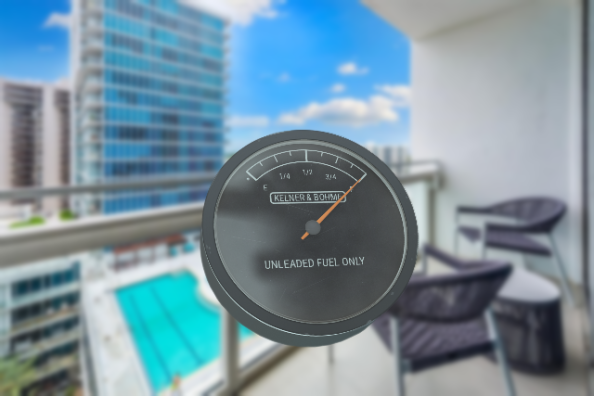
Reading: {"value": 1}
